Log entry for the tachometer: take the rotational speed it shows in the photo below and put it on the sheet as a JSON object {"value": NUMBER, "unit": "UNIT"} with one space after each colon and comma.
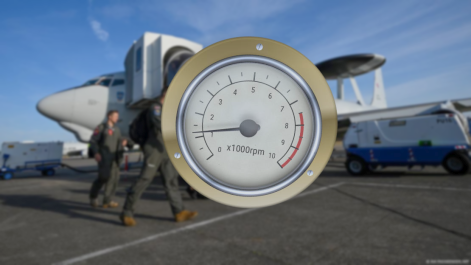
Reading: {"value": 1250, "unit": "rpm"}
